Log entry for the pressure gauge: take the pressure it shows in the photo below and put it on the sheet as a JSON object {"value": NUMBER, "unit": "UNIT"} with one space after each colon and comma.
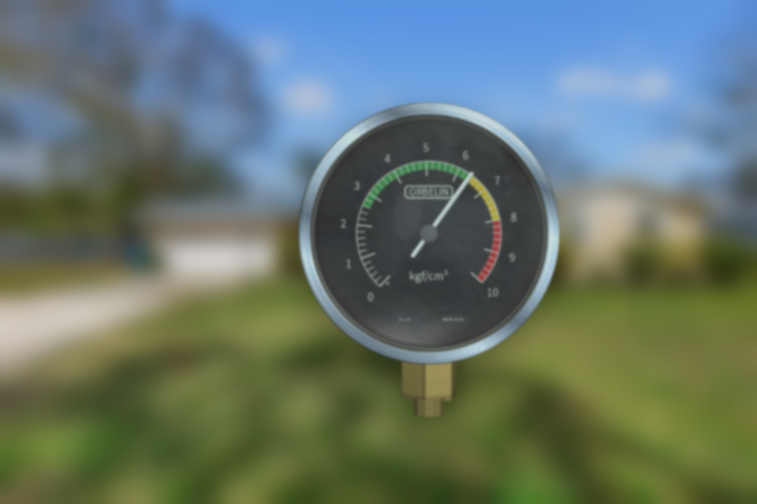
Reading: {"value": 6.4, "unit": "kg/cm²"}
